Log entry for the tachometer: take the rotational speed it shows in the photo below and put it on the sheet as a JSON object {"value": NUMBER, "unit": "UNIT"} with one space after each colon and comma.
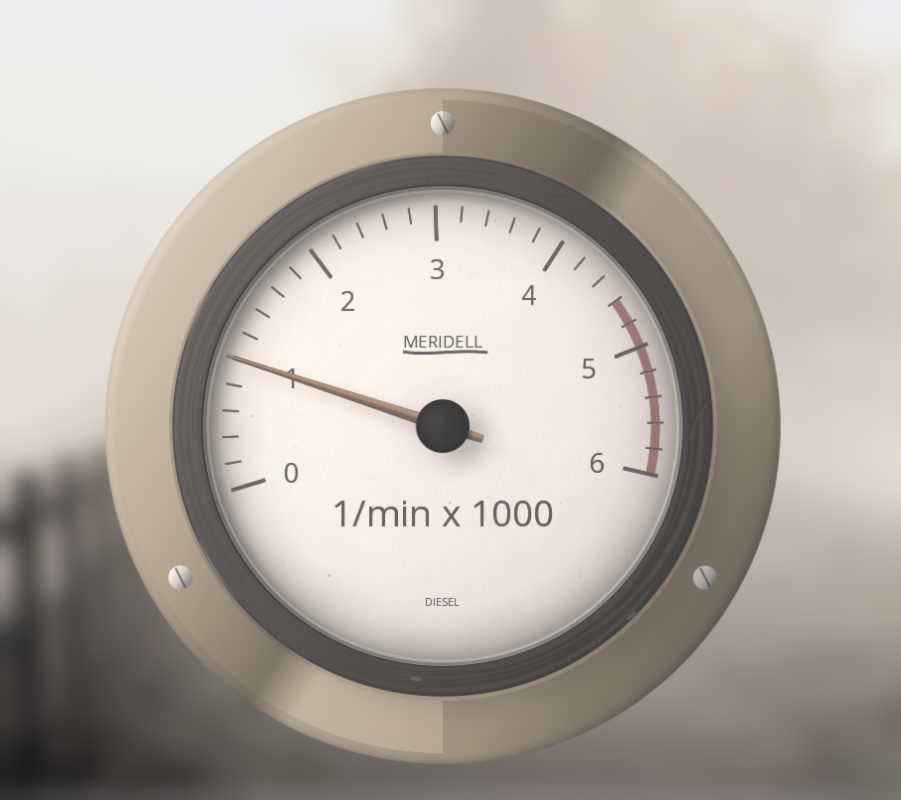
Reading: {"value": 1000, "unit": "rpm"}
